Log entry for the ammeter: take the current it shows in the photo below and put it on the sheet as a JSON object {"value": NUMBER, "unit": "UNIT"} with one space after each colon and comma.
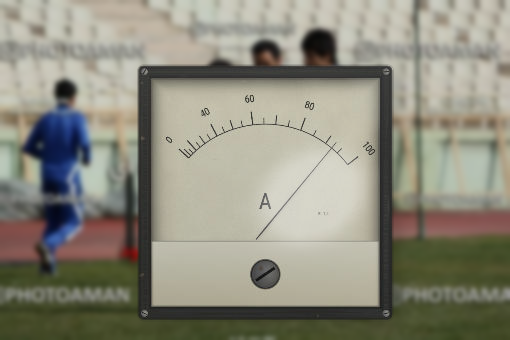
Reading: {"value": 92.5, "unit": "A"}
